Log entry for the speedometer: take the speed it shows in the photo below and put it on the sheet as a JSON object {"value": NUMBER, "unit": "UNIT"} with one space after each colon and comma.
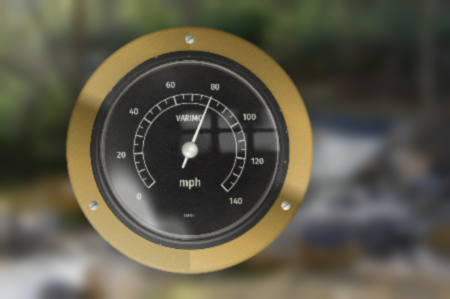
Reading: {"value": 80, "unit": "mph"}
